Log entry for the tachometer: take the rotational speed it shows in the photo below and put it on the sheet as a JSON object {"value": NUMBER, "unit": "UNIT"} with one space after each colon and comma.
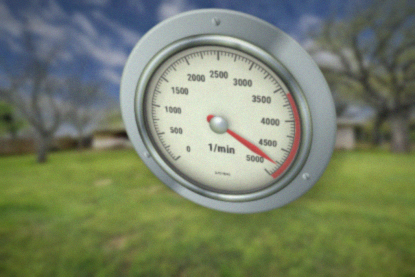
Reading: {"value": 4750, "unit": "rpm"}
